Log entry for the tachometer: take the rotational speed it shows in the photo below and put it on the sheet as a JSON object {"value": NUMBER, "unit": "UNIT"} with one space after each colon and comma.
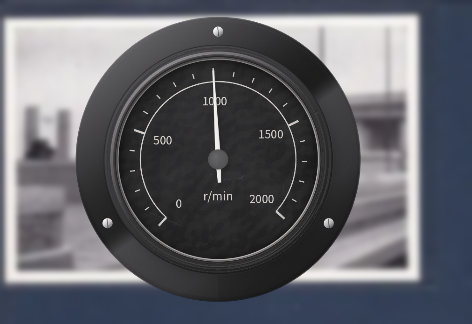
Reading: {"value": 1000, "unit": "rpm"}
